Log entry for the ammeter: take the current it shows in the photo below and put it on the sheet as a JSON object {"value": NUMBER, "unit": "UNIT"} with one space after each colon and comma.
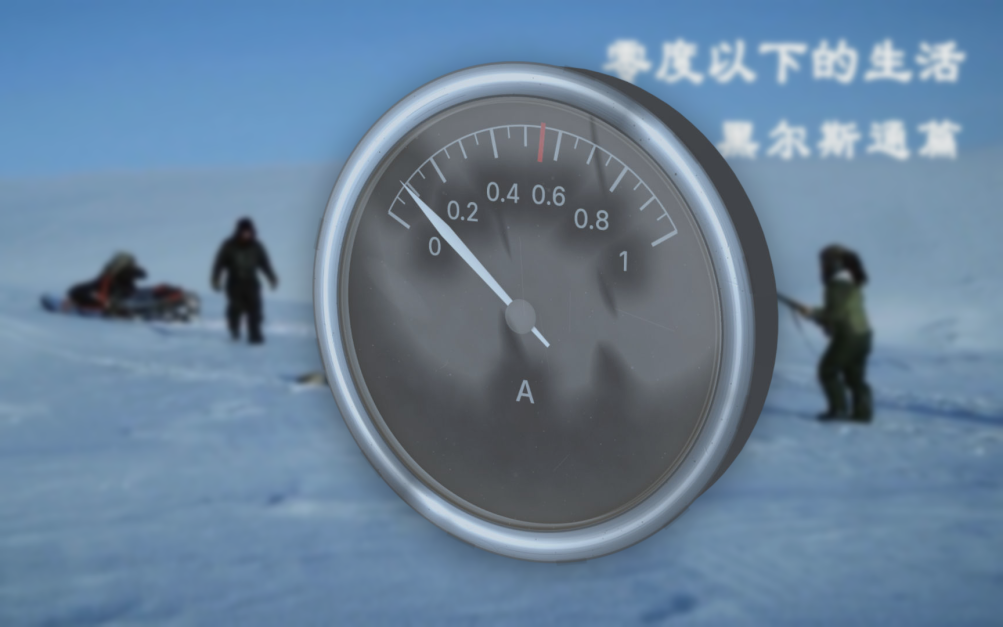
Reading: {"value": 0.1, "unit": "A"}
